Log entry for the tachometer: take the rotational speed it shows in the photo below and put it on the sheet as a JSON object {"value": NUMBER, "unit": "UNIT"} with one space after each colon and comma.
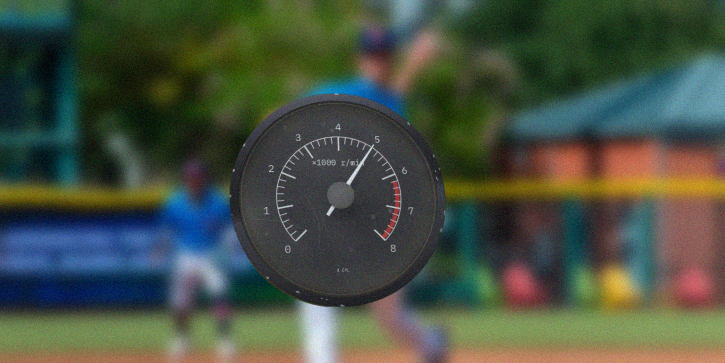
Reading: {"value": 5000, "unit": "rpm"}
